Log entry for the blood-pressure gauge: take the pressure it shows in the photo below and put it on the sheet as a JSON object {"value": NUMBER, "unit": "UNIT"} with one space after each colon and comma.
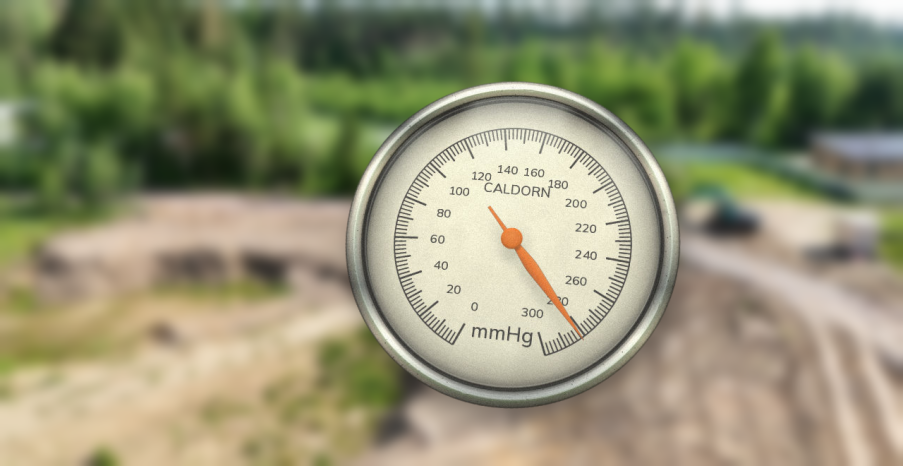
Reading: {"value": 282, "unit": "mmHg"}
